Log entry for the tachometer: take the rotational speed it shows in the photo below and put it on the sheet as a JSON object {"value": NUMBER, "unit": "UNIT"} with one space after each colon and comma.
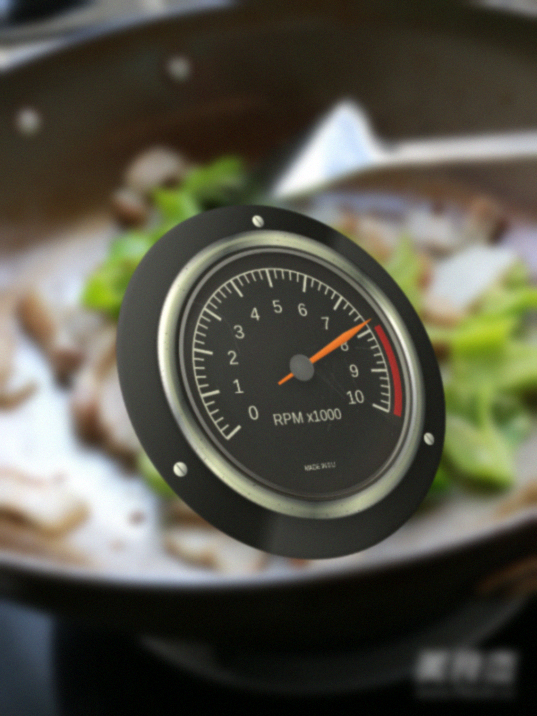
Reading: {"value": 7800, "unit": "rpm"}
